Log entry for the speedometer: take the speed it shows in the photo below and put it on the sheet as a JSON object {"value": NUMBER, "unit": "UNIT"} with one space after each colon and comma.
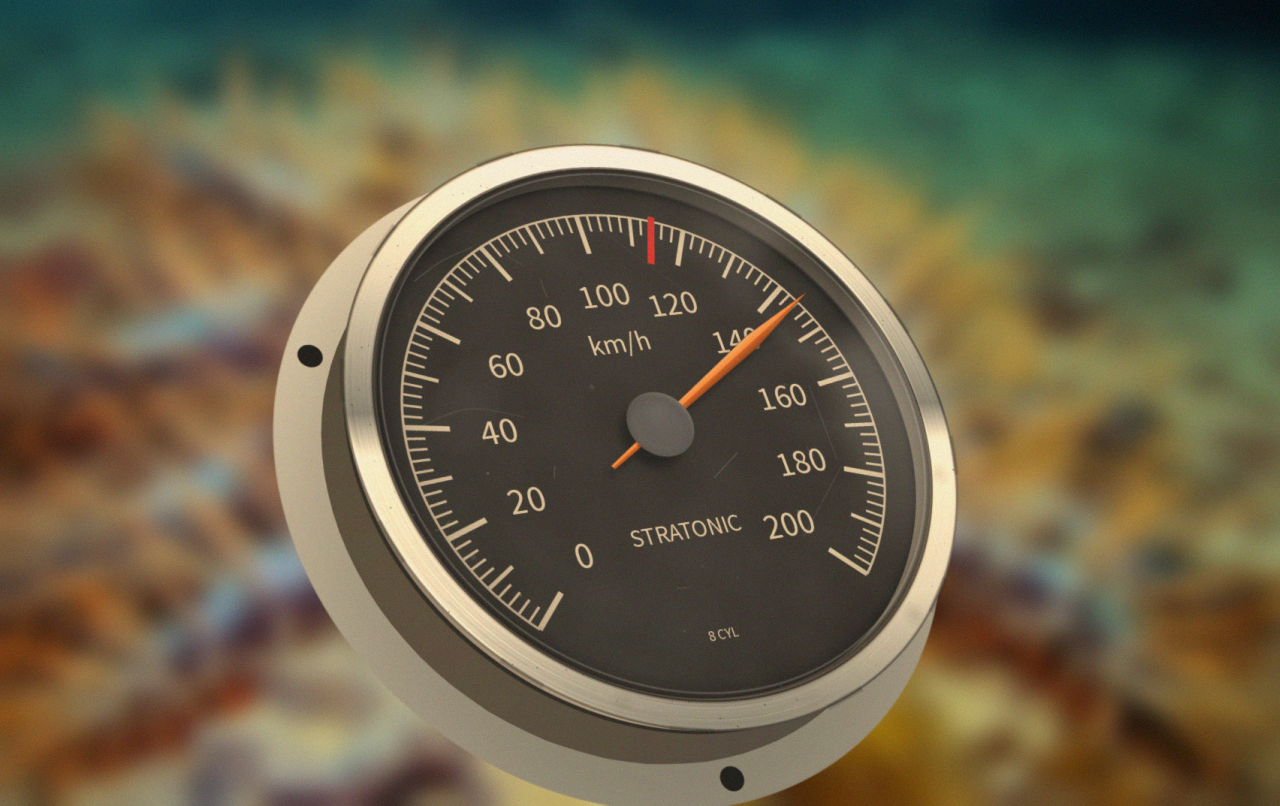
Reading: {"value": 144, "unit": "km/h"}
